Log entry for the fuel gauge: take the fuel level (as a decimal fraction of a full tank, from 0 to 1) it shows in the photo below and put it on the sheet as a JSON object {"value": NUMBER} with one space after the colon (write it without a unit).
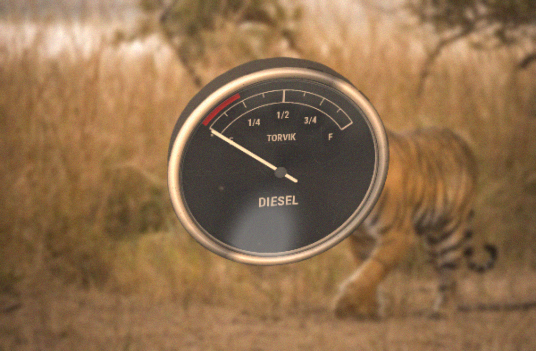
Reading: {"value": 0}
